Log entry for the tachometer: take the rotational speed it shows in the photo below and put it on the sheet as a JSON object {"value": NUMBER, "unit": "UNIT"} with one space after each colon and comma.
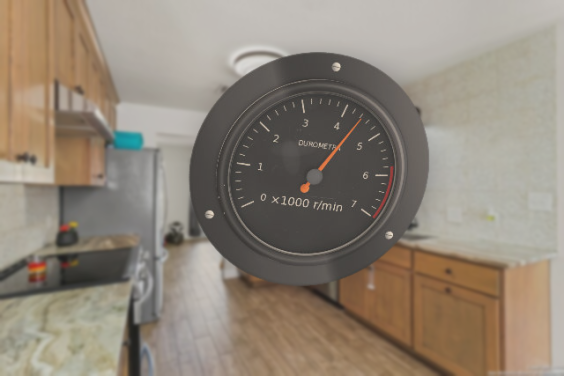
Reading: {"value": 4400, "unit": "rpm"}
